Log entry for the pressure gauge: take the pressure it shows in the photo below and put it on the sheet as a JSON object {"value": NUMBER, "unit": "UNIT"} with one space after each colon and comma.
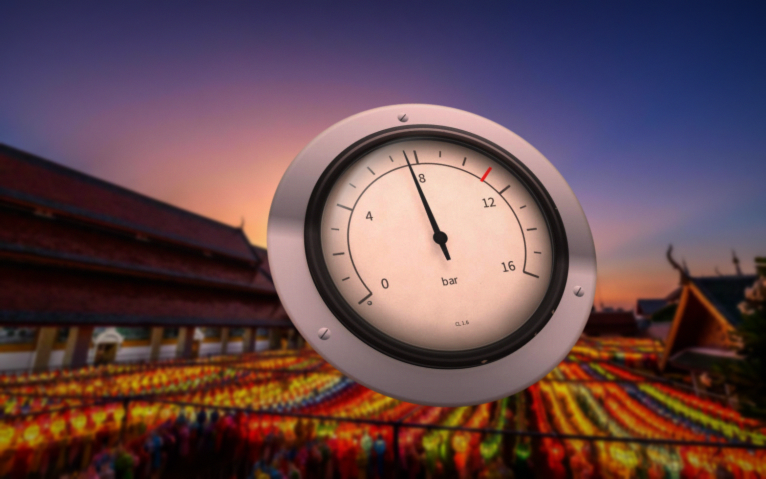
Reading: {"value": 7.5, "unit": "bar"}
